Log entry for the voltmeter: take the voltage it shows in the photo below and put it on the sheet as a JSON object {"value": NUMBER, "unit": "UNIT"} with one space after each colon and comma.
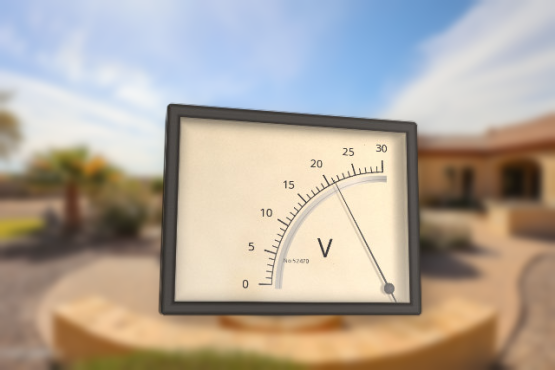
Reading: {"value": 21, "unit": "V"}
